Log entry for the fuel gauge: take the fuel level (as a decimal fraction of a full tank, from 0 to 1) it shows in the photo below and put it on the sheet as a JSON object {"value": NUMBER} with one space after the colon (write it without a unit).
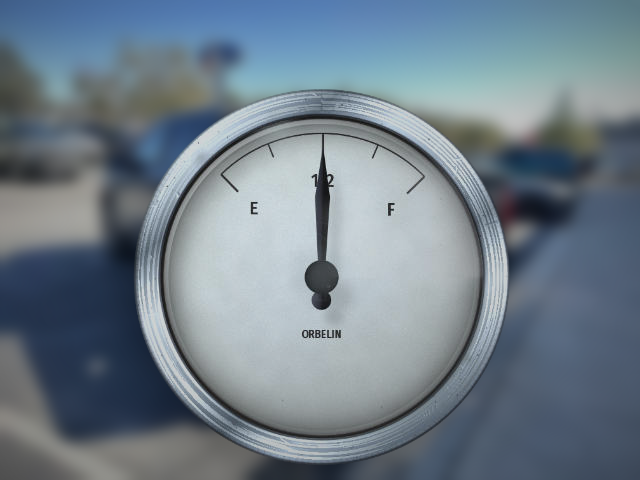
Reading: {"value": 0.5}
